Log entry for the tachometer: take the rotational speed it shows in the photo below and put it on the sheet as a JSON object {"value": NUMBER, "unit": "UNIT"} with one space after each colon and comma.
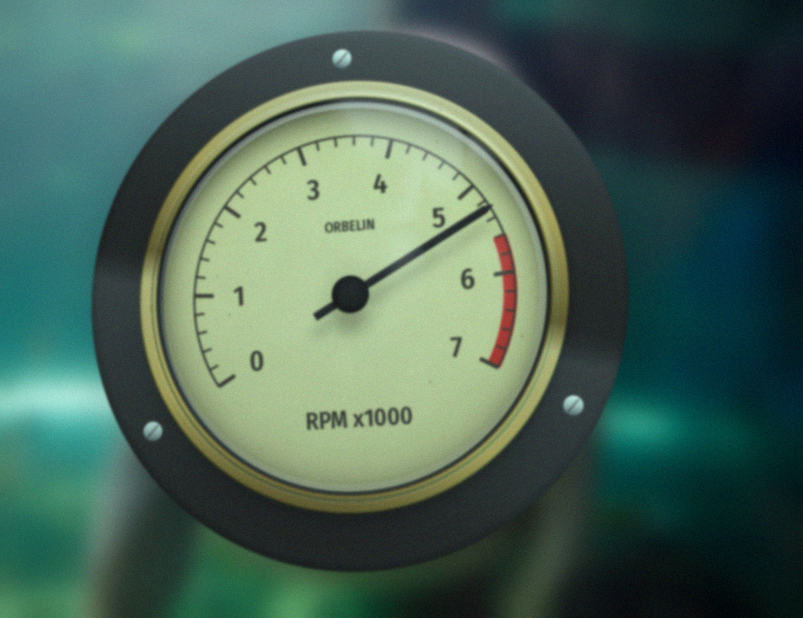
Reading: {"value": 5300, "unit": "rpm"}
